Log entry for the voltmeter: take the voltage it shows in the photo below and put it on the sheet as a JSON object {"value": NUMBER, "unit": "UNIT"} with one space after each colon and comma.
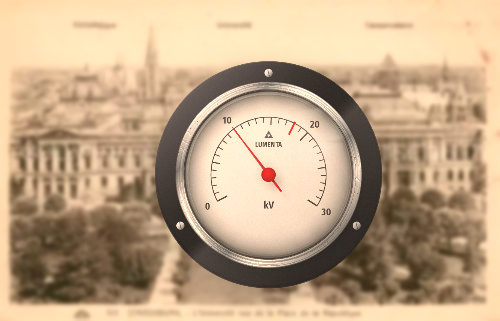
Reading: {"value": 10, "unit": "kV"}
